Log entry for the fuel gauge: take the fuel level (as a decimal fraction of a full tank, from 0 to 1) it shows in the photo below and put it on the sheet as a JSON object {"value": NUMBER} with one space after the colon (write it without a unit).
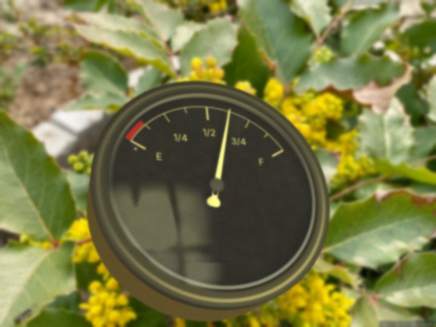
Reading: {"value": 0.625}
